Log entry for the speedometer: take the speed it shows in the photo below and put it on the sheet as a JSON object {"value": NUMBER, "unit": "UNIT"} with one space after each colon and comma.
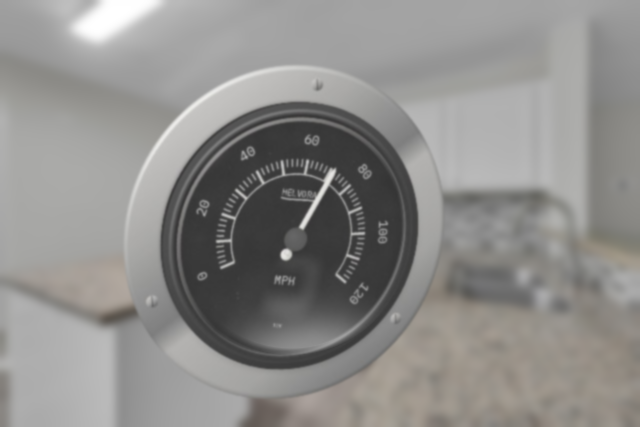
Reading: {"value": 70, "unit": "mph"}
